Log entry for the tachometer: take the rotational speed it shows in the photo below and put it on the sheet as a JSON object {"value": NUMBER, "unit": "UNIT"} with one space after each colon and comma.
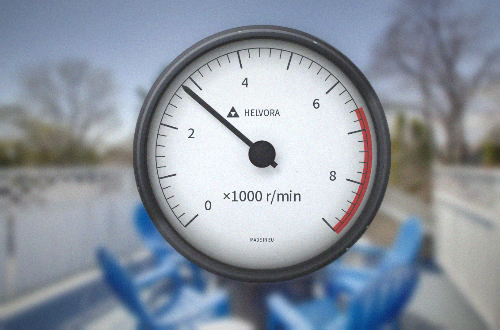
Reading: {"value": 2800, "unit": "rpm"}
